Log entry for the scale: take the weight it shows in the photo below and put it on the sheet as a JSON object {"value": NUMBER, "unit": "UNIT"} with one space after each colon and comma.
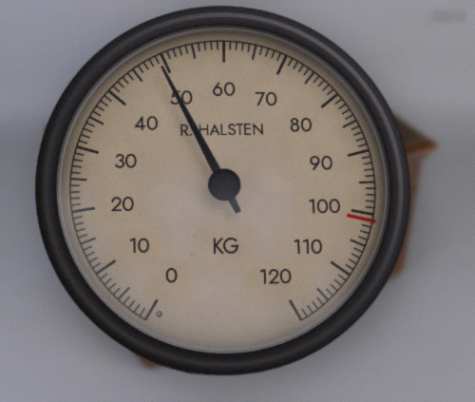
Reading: {"value": 49, "unit": "kg"}
